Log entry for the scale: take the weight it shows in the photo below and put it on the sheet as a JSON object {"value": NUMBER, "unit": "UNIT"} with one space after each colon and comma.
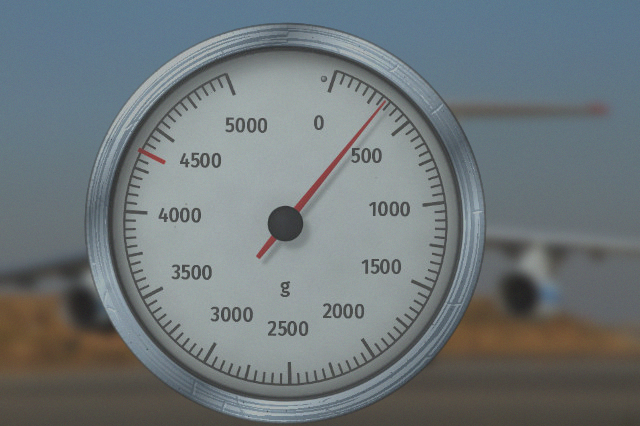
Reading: {"value": 325, "unit": "g"}
